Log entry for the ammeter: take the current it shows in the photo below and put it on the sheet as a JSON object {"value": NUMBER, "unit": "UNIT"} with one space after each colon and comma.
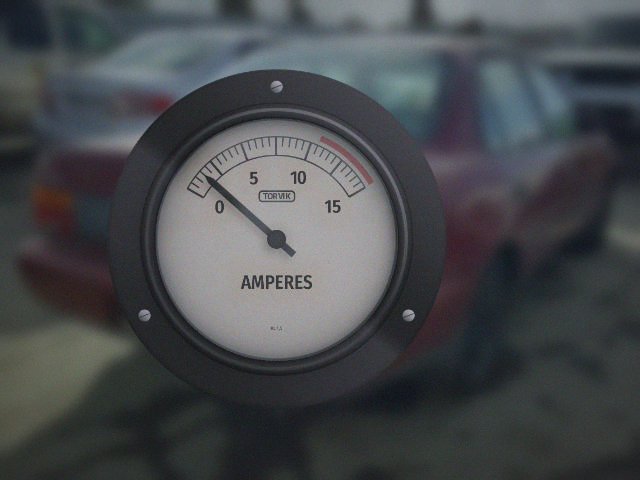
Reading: {"value": 1.5, "unit": "A"}
